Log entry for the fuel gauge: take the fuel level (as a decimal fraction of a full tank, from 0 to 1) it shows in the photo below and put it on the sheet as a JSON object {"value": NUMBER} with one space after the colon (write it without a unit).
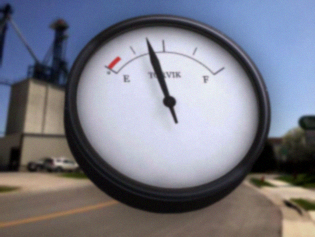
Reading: {"value": 0.375}
